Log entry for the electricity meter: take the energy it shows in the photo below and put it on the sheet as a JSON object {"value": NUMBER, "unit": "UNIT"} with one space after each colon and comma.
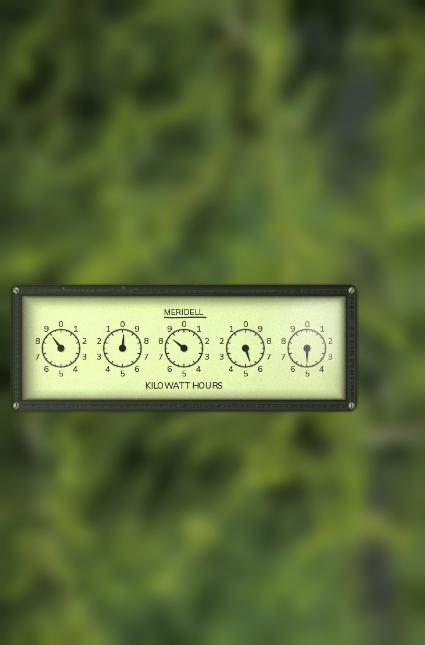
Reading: {"value": 89855, "unit": "kWh"}
